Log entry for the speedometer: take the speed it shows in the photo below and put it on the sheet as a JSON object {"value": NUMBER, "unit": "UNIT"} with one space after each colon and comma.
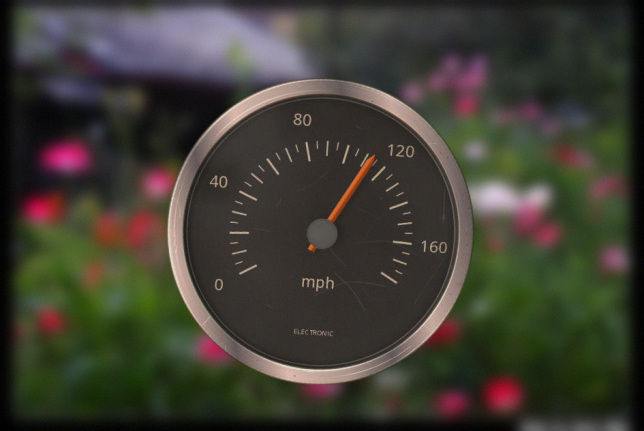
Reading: {"value": 112.5, "unit": "mph"}
